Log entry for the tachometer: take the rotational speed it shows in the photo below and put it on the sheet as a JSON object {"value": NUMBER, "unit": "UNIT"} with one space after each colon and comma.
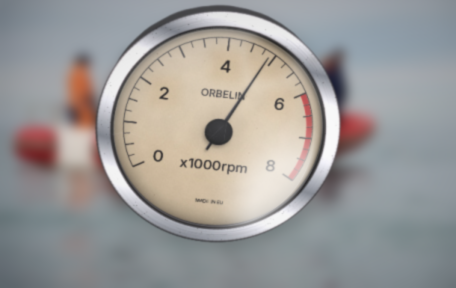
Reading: {"value": 4875, "unit": "rpm"}
